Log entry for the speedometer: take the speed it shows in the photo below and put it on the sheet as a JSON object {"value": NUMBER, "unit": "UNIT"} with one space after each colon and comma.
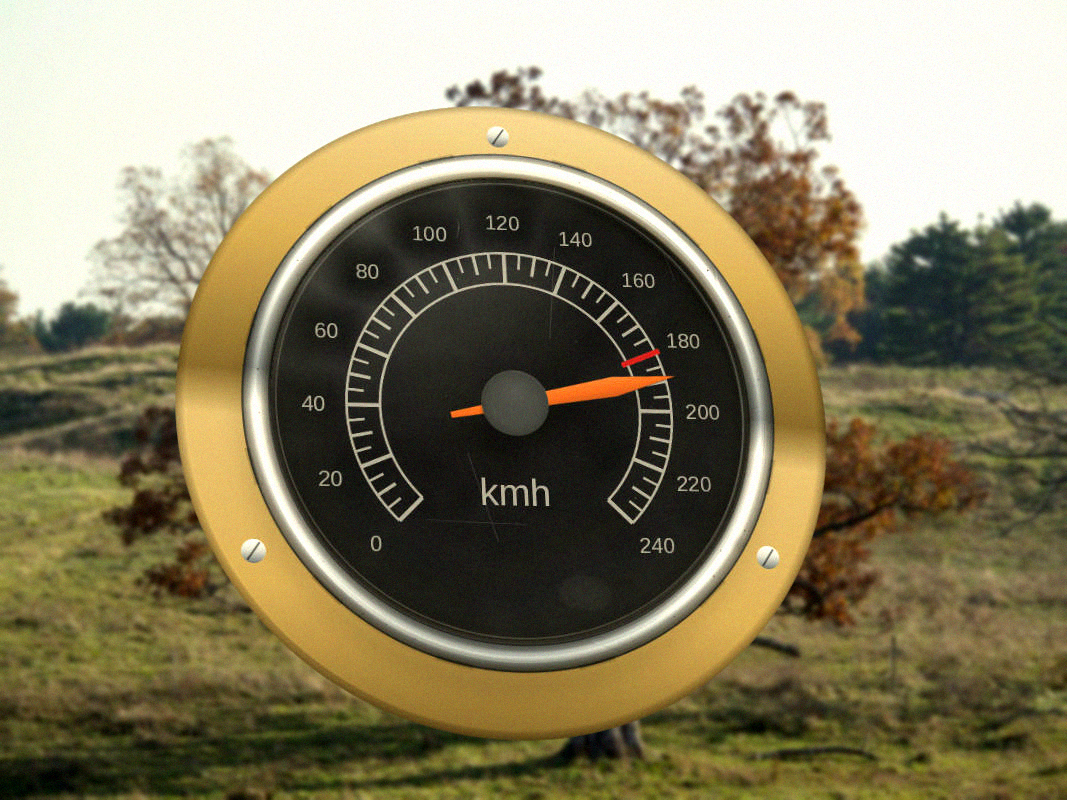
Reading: {"value": 190, "unit": "km/h"}
